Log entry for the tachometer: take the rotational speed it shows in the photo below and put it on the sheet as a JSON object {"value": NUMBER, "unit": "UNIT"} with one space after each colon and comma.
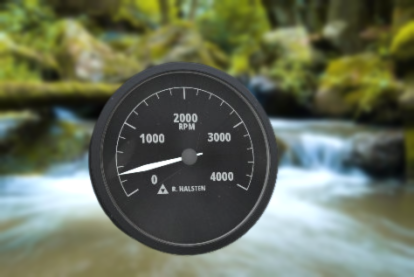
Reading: {"value": 300, "unit": "rpm"}
